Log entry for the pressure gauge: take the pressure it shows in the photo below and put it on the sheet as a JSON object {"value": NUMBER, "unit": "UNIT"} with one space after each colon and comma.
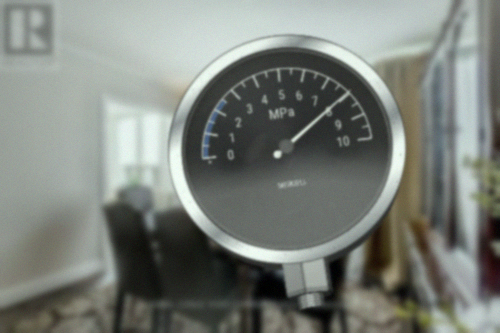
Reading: {"value": 8, "unit": "MPa"}
